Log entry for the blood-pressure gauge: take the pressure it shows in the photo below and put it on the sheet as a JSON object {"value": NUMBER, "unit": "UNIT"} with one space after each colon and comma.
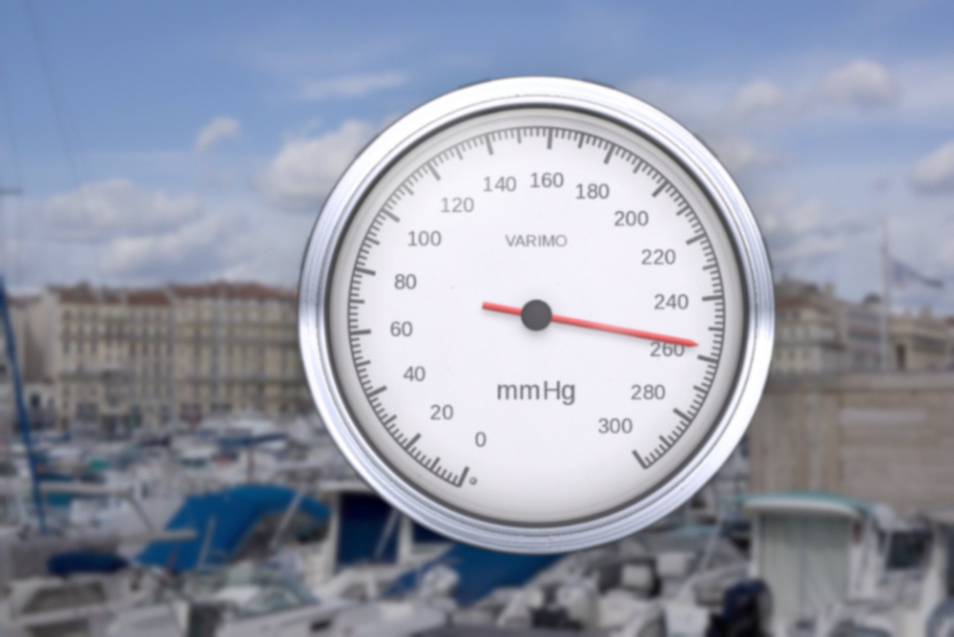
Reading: {"value": 256, "unit": "mmHg"}
